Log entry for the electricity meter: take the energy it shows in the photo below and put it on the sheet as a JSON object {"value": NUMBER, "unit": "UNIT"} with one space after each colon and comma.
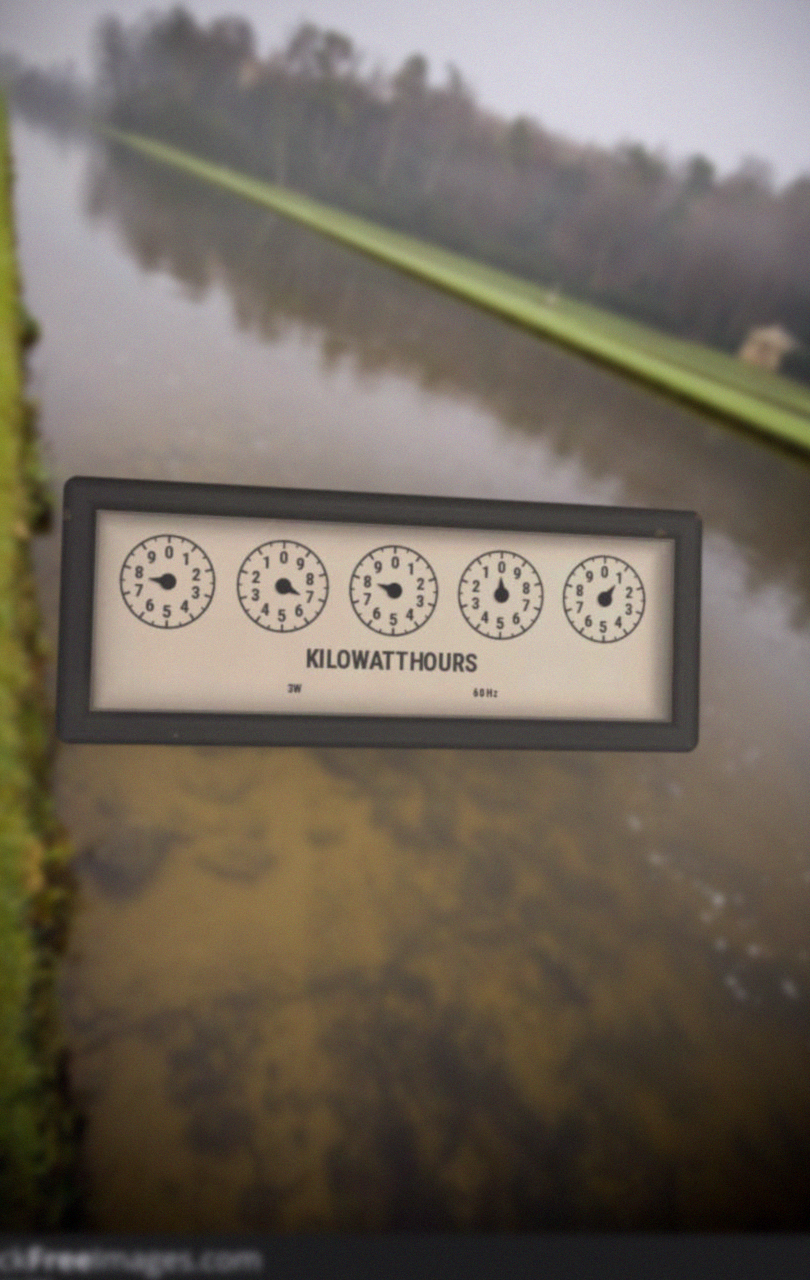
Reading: {"value": 76801, "unit": "kWh"}
